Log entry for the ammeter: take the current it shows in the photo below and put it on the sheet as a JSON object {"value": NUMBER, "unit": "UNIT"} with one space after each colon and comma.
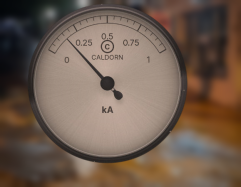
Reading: {"value": 0.15, "unit": "kA"}
